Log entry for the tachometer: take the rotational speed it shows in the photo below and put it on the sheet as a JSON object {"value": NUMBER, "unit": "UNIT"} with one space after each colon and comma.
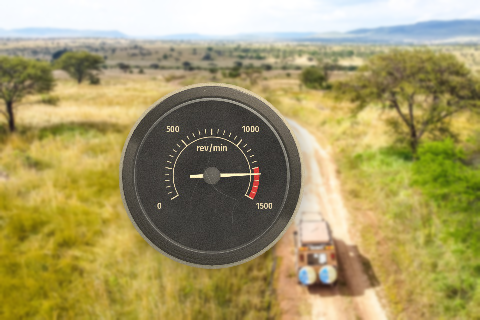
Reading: {"value": 1300, "unit": "rpm"}
